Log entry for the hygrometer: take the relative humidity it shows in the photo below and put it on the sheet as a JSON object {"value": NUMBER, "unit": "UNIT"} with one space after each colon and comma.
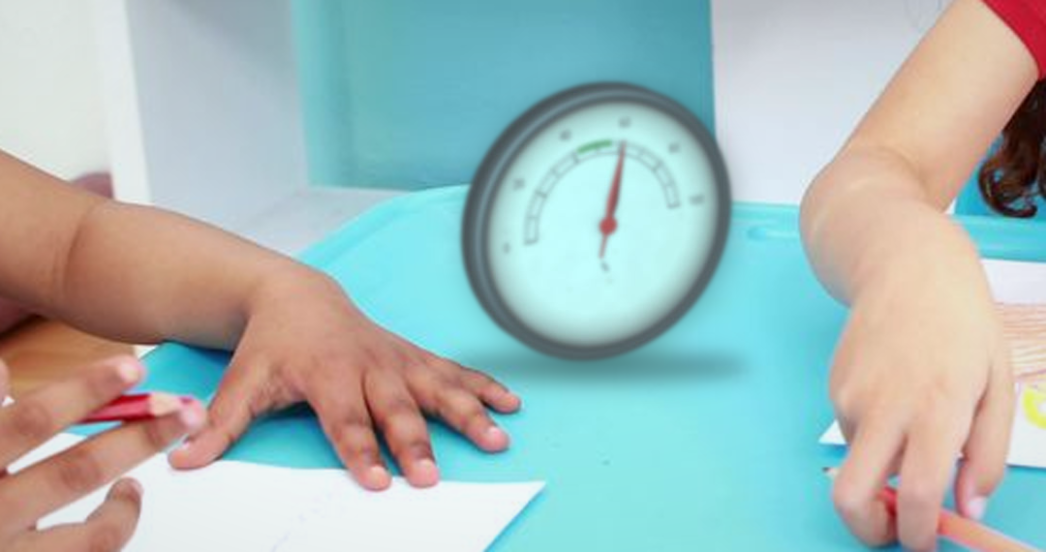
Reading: {"value": 60, "unit": "%"}
